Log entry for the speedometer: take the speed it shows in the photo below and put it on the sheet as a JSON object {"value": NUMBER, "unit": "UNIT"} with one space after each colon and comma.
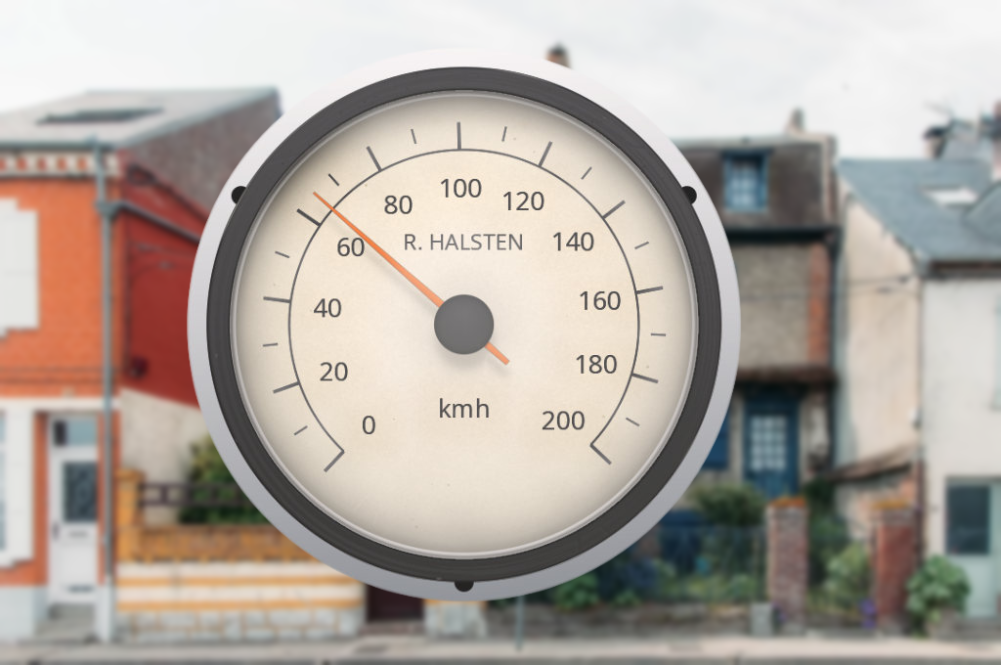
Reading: {"value": 65, "unit": "km/h"}
